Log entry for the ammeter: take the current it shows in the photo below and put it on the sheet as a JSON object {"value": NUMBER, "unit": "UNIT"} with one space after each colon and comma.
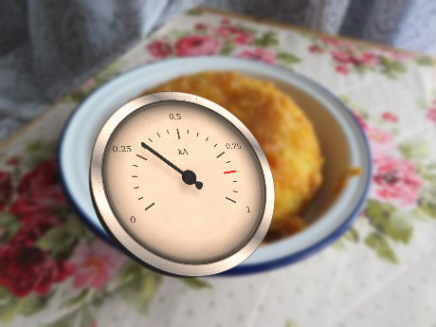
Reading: {"value": 0.3, "unit": "kA"}
